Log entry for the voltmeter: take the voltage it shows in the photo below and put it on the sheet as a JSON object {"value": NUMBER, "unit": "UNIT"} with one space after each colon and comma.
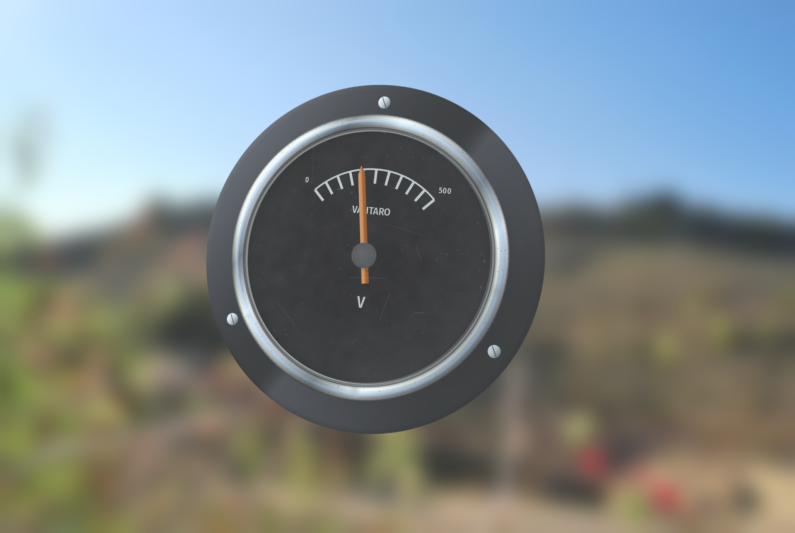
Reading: {"value": 200, "unit": "V"}
